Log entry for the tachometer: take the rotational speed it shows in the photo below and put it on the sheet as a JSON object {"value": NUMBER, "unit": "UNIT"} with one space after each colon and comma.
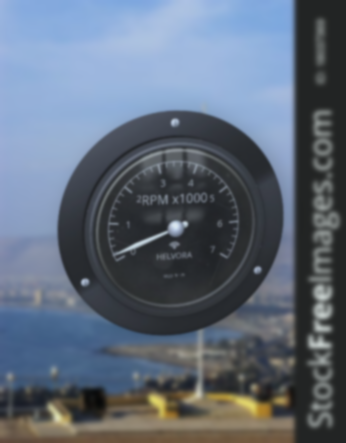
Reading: {"value": 200, "unit": "rpm"}
